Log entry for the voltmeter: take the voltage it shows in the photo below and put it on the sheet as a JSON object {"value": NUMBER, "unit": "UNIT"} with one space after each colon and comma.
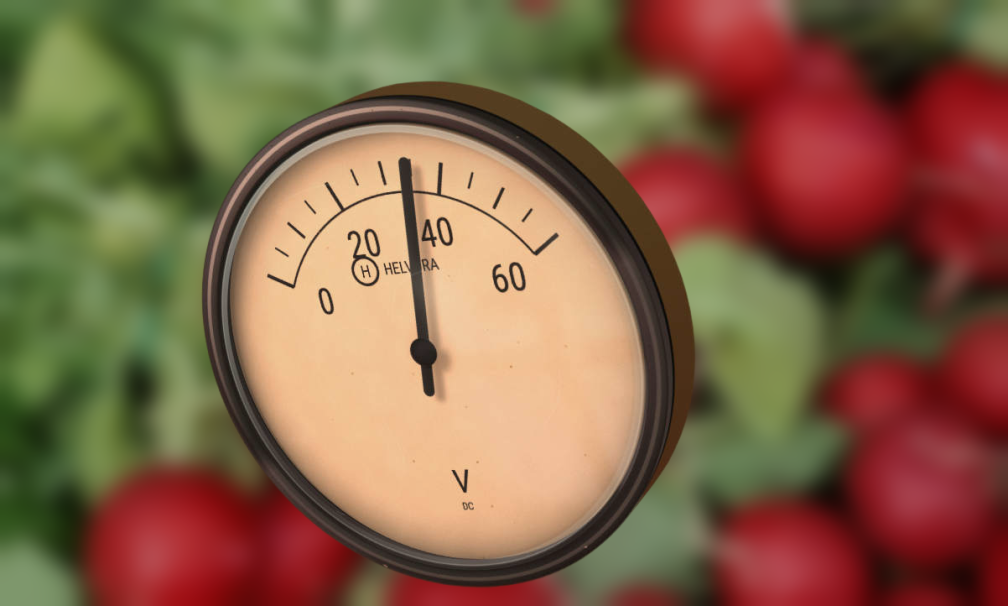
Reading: {"value": 35, "unit": "V"}
